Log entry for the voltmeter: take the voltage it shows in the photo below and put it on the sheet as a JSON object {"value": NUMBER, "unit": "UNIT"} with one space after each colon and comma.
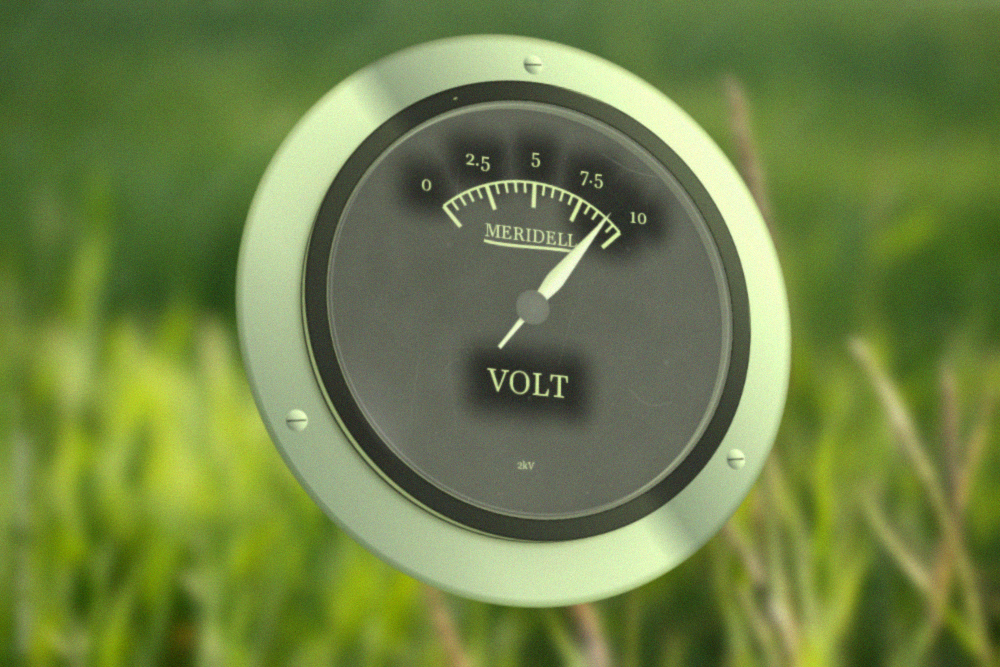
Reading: {"value": 9, "unit": "V"}
